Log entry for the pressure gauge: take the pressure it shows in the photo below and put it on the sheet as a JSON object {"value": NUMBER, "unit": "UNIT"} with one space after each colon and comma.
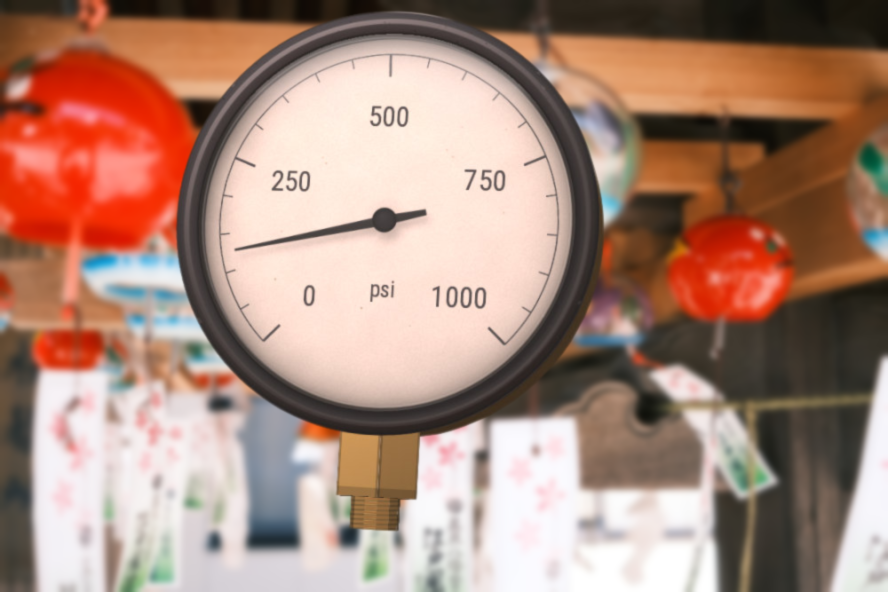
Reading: {"value": 125, "unit": "psi"}
